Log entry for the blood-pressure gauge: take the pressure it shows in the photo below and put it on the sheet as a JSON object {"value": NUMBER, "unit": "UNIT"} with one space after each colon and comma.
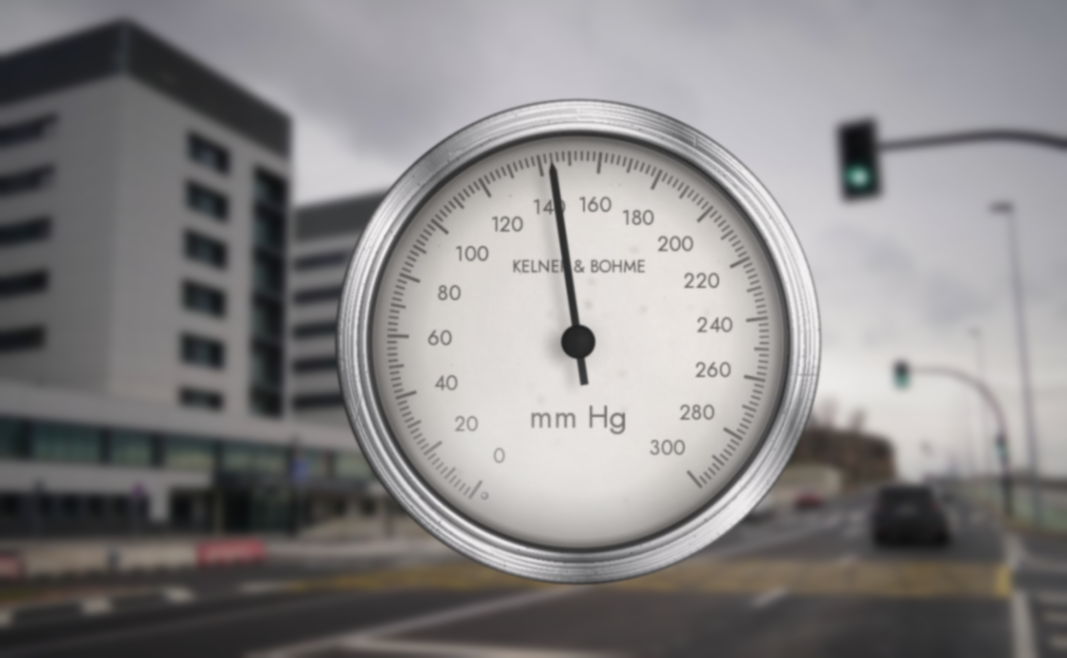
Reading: {"value": 144, "unit": "mmHg"}
